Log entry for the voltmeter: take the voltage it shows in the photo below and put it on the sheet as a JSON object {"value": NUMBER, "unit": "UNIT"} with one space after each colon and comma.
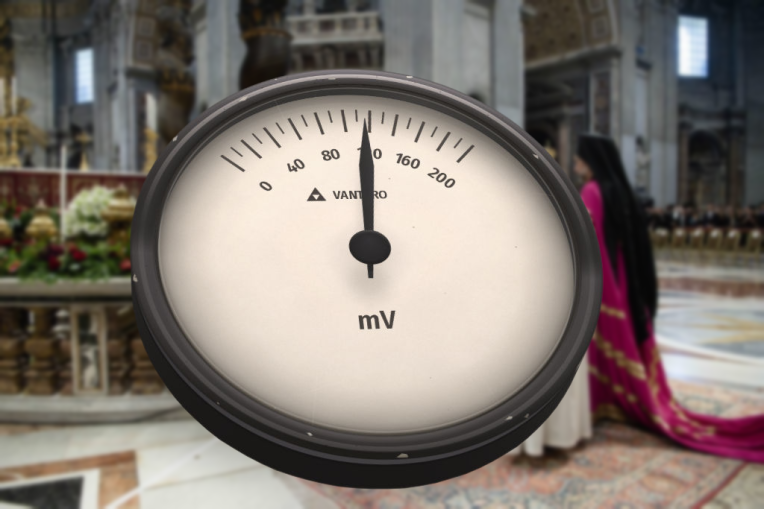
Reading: {"value": 115, "unit": "mV"}
